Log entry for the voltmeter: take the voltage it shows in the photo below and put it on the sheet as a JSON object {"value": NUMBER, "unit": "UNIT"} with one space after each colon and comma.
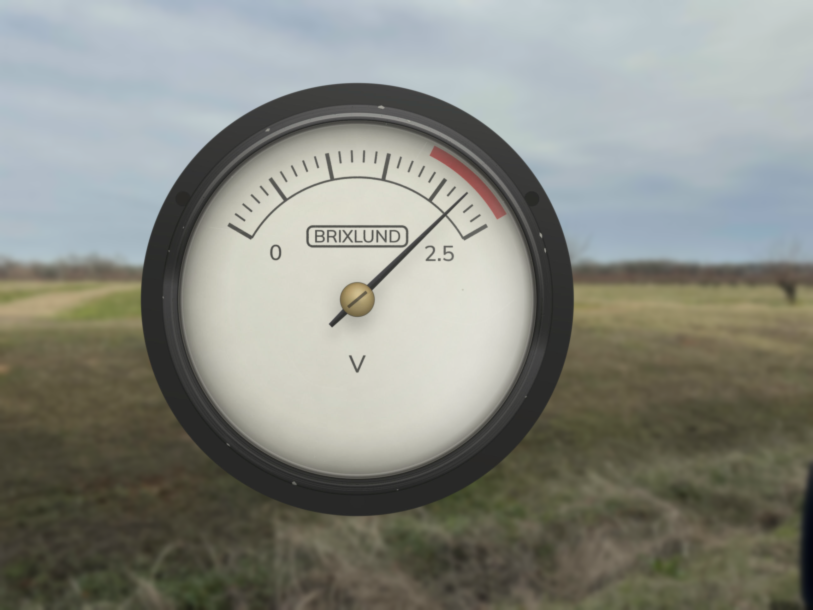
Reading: {"value": 2.2, "unit": "V"}
